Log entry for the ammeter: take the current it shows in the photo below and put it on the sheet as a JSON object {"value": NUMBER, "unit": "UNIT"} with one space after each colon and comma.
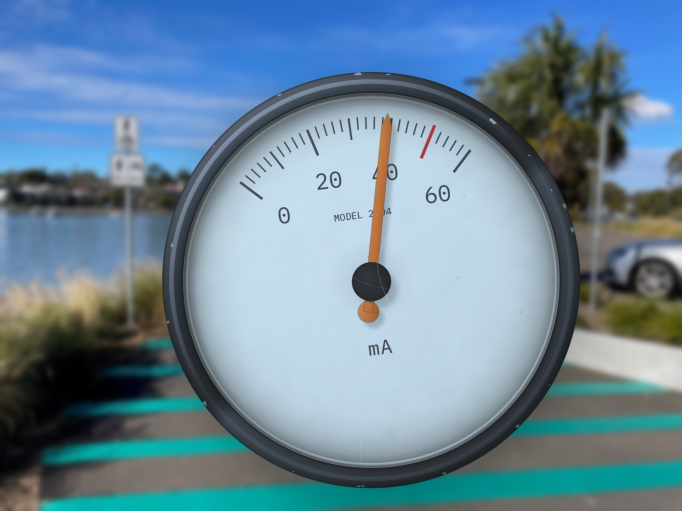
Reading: {"value": 39, "unit": "mA"}
